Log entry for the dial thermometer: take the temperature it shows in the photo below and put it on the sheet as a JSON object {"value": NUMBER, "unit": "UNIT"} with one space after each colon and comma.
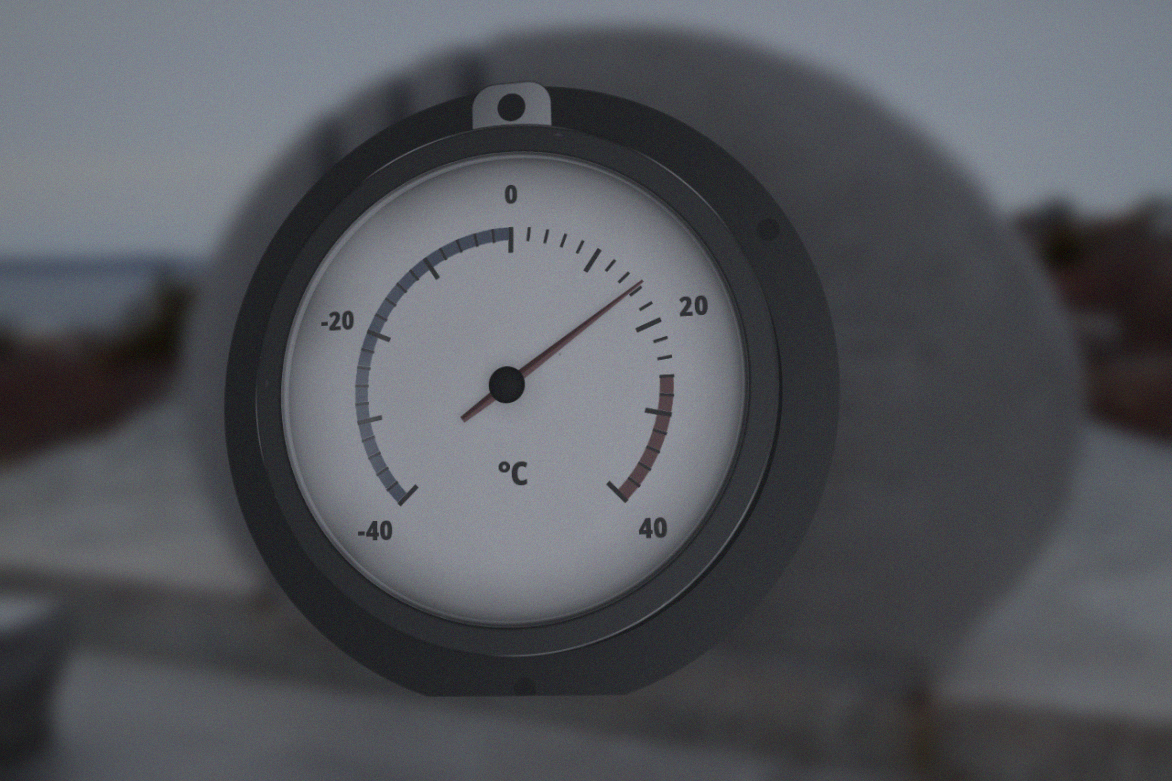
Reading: {"value": 16, "unit": "°C"}
